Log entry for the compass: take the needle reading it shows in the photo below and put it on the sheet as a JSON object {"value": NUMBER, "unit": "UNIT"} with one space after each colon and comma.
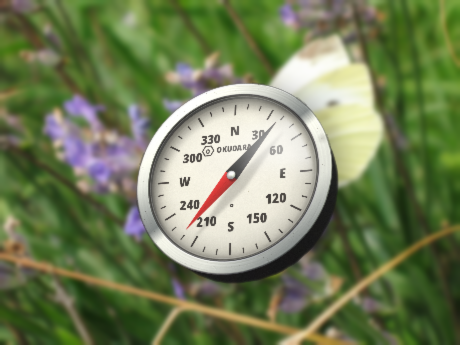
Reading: {"value": 220, "unit": "°"}
